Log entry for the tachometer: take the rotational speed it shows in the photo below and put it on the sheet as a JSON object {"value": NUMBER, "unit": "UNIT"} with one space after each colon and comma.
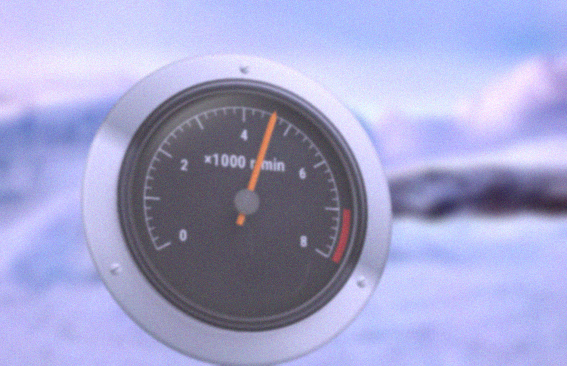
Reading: {"value": 4600, "unit": "rpm"}
